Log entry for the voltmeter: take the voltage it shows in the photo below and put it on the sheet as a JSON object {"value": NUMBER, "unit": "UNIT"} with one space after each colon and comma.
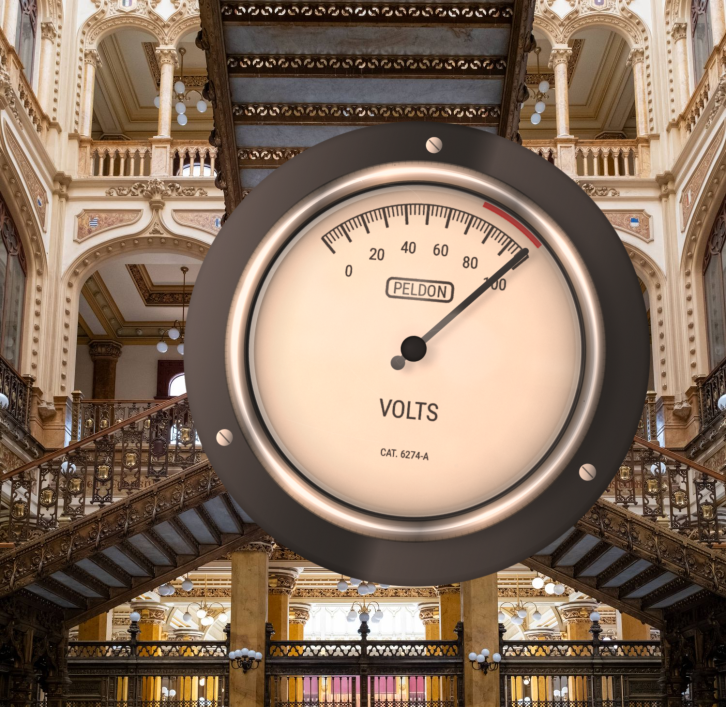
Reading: {"value": 98, "unit": "V"}
